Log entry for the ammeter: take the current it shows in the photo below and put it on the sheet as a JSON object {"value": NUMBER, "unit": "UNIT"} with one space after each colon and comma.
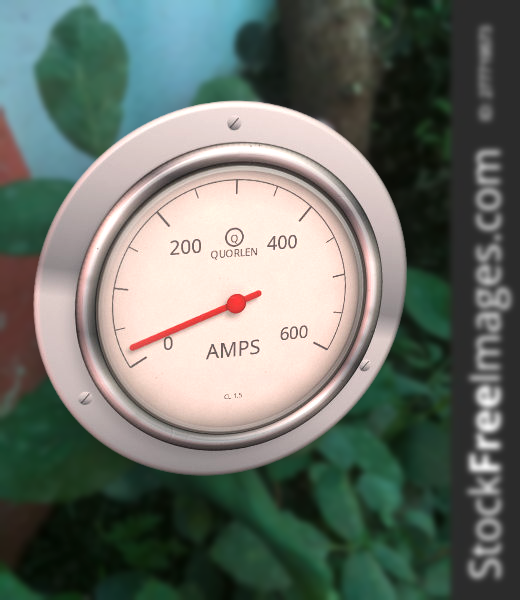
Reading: {"value": 25, "unit": "A"}
